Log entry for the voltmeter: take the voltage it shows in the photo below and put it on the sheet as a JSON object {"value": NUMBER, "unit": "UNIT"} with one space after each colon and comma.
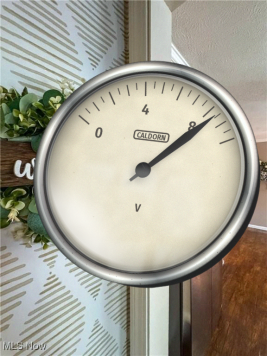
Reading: {"value": 8.5, "unit": "V"}
